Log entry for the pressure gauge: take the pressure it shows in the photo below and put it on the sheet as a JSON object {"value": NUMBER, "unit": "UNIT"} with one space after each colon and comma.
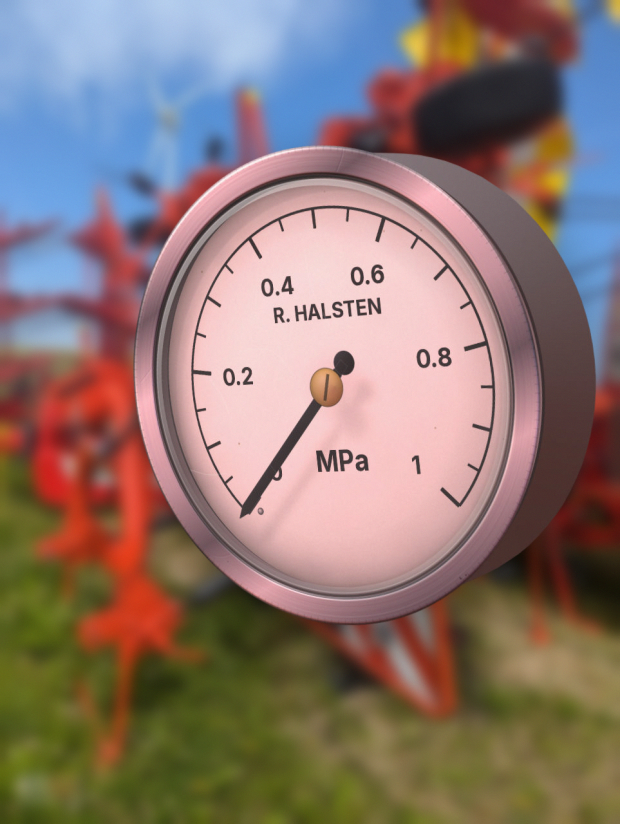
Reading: {"value": 0, "unit": "MPa"}
